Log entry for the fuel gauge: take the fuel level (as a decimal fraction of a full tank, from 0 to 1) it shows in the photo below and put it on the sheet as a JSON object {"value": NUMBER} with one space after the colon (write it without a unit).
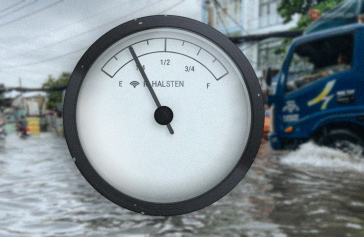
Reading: {"value": 0.25}
